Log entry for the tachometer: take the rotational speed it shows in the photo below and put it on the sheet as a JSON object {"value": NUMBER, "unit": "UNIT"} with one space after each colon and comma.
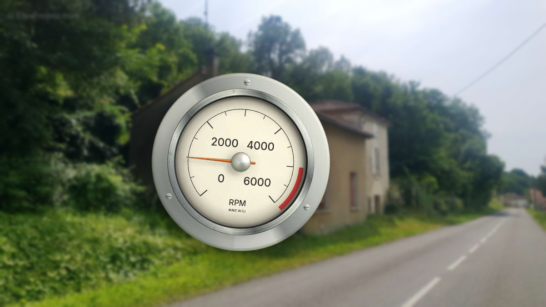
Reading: {"value": 1000, "unit": "rpm"}
